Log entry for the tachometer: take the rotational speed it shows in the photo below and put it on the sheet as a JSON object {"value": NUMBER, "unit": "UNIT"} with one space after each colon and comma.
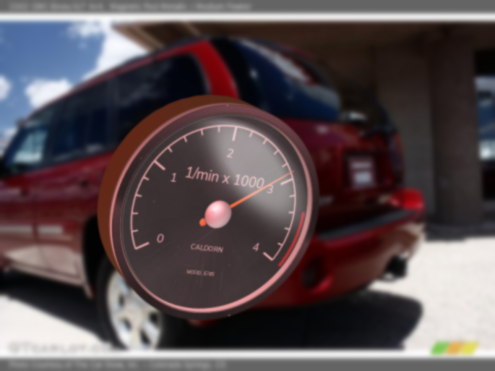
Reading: {"value": 2900, "unit": "rpm"}
